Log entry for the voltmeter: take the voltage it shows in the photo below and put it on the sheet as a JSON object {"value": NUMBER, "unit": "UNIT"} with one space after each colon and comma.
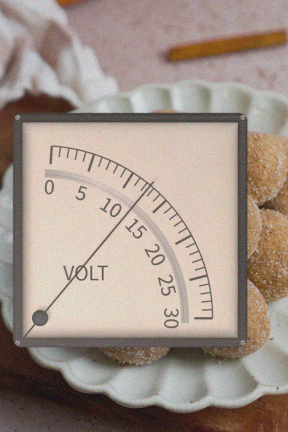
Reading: {"value": 12.5, "unit": "V"}
